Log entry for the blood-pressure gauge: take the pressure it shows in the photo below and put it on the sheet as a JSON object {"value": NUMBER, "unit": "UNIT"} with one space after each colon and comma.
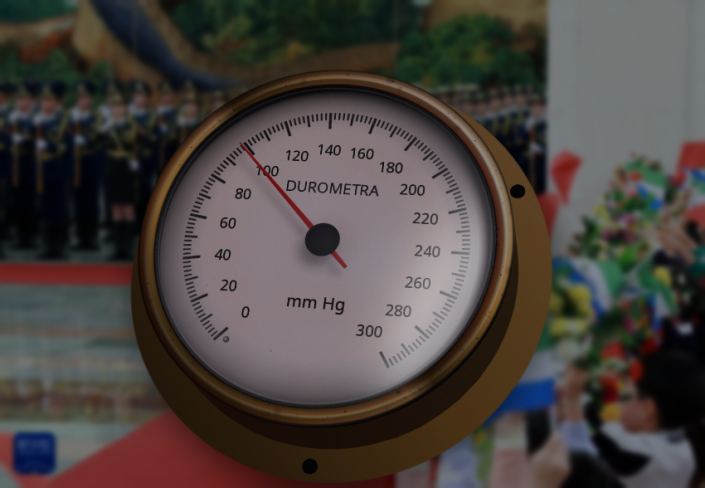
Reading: {"value": 98, "unit": "mmHg"}
